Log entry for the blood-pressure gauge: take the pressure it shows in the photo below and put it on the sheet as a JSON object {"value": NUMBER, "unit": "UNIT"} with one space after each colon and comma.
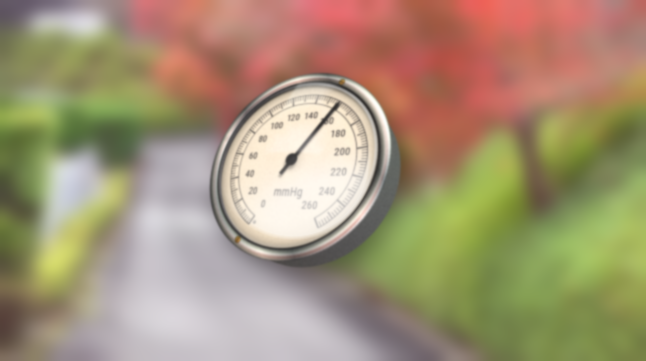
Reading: {"value": 160, "unit": "mmHg"}
